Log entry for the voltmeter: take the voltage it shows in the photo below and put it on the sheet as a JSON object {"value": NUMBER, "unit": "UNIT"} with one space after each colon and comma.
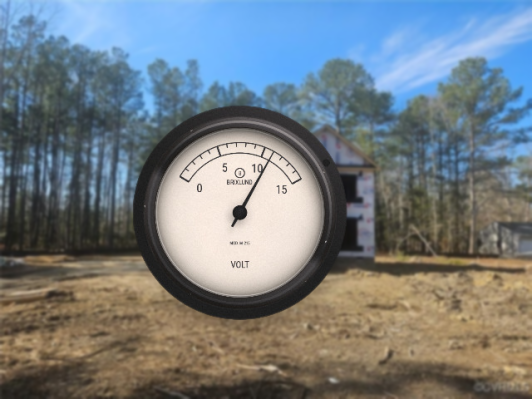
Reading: {"value": 11, "unit": "V"}
